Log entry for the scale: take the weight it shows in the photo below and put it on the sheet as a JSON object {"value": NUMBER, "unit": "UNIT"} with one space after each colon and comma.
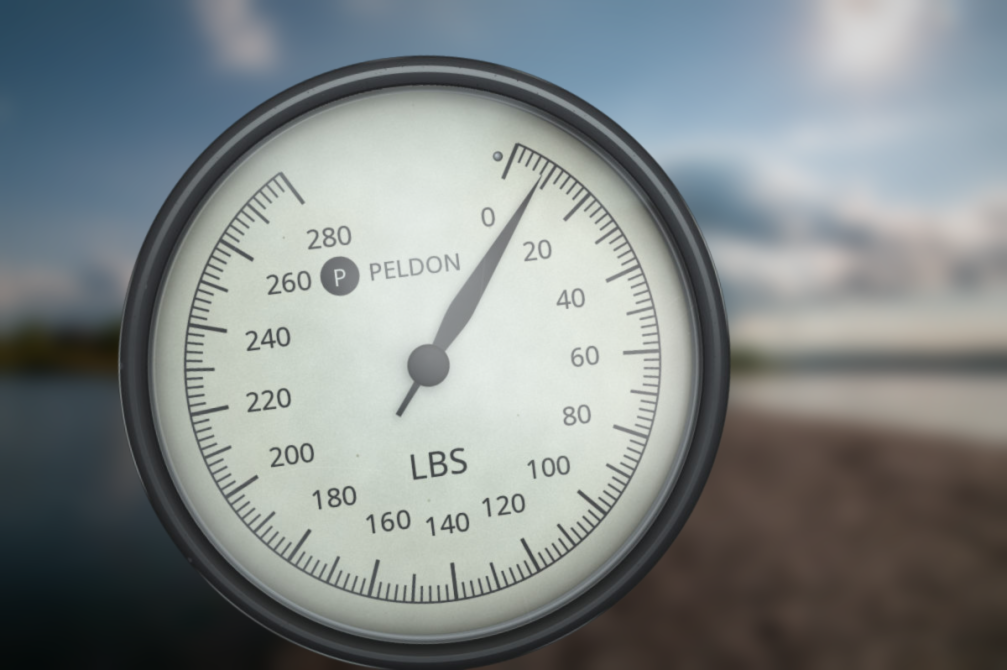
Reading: {"value": 8, "unit": "lb"}
